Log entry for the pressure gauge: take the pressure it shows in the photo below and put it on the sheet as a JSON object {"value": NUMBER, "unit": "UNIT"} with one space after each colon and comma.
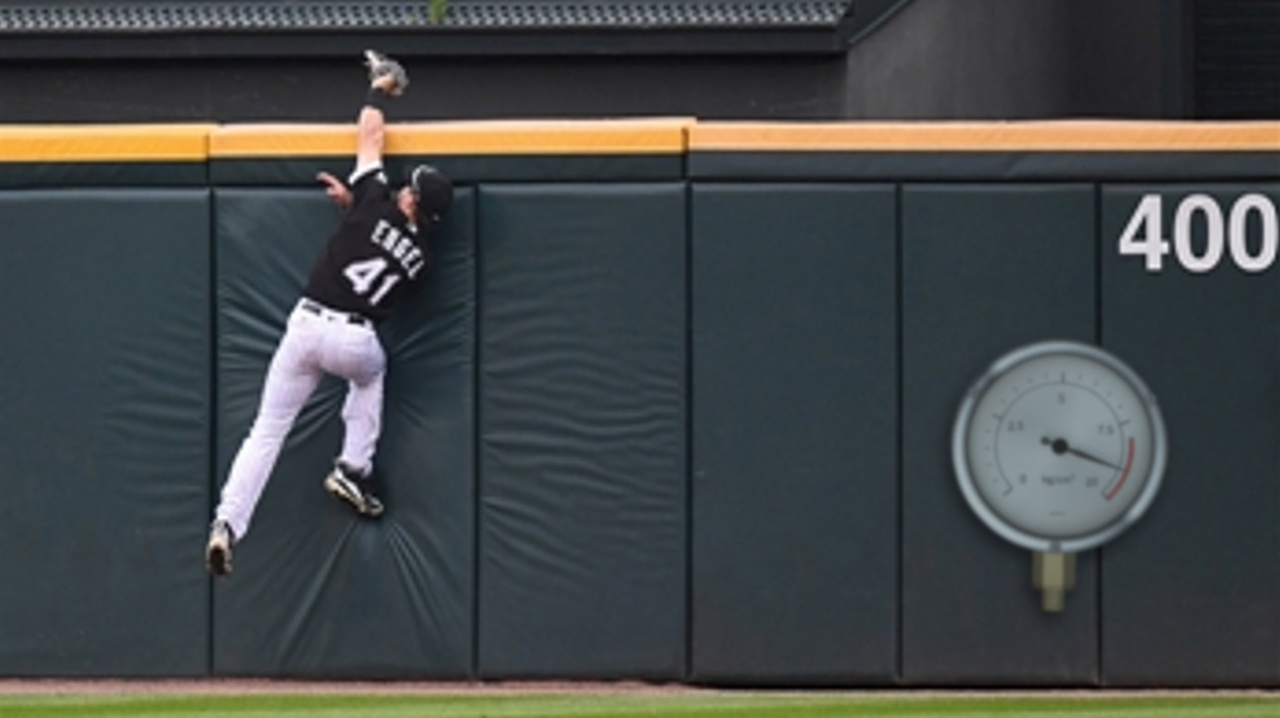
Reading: {"value": 9, "unit": "kg/cm²"}
